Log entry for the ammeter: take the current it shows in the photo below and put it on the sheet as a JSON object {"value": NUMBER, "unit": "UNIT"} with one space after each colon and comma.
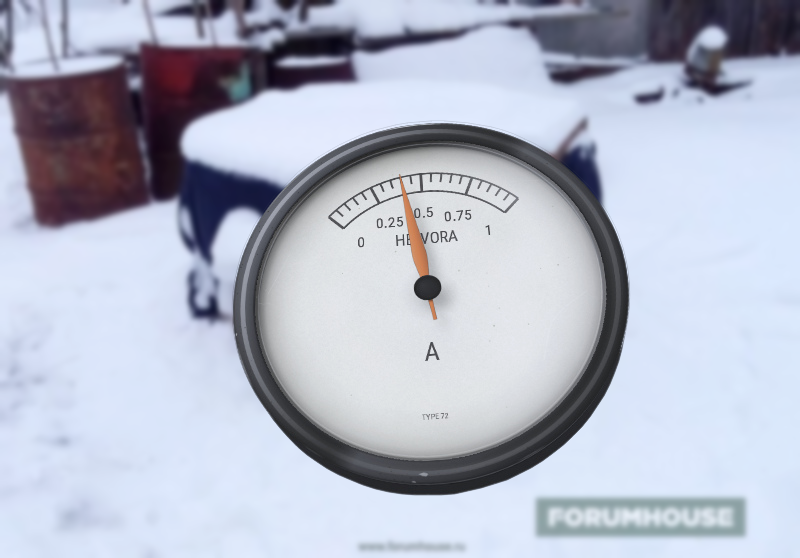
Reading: {"value": 0.4, "unit": "A"}
